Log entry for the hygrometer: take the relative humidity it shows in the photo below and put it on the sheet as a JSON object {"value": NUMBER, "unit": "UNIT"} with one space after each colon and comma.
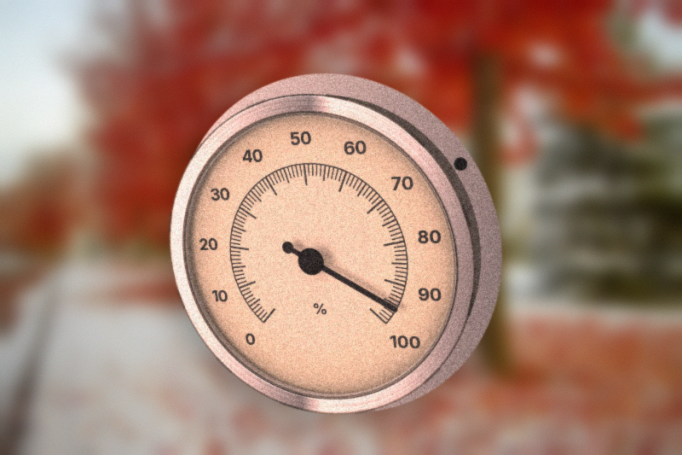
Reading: {"value": 95, "unit": "%"}
